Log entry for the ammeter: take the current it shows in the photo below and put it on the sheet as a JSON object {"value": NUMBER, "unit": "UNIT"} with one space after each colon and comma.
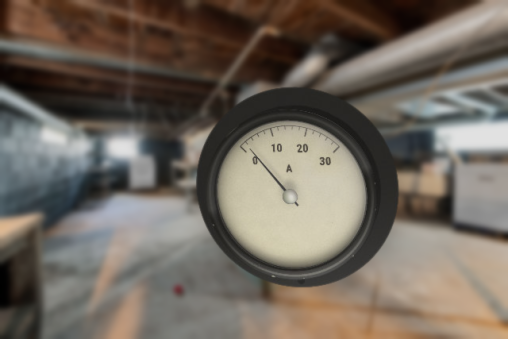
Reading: {"value": 2, "unit": "A"}
